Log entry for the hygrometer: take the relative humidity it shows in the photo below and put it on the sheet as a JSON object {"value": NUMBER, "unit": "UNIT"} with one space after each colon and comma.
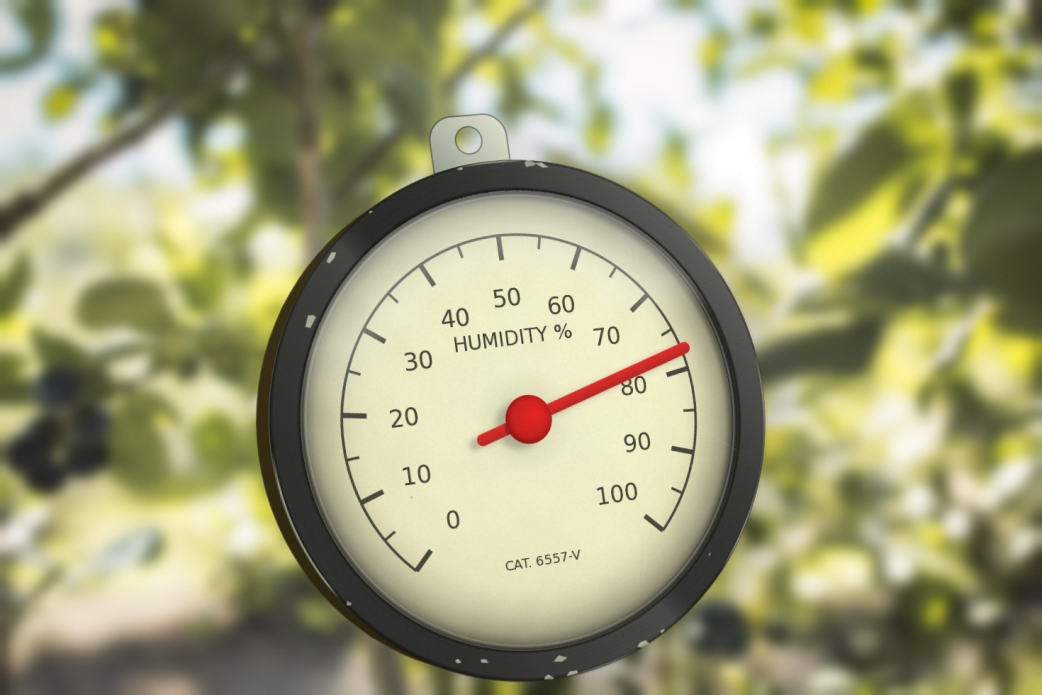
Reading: {"value": 77.5, "unit": "%"}
